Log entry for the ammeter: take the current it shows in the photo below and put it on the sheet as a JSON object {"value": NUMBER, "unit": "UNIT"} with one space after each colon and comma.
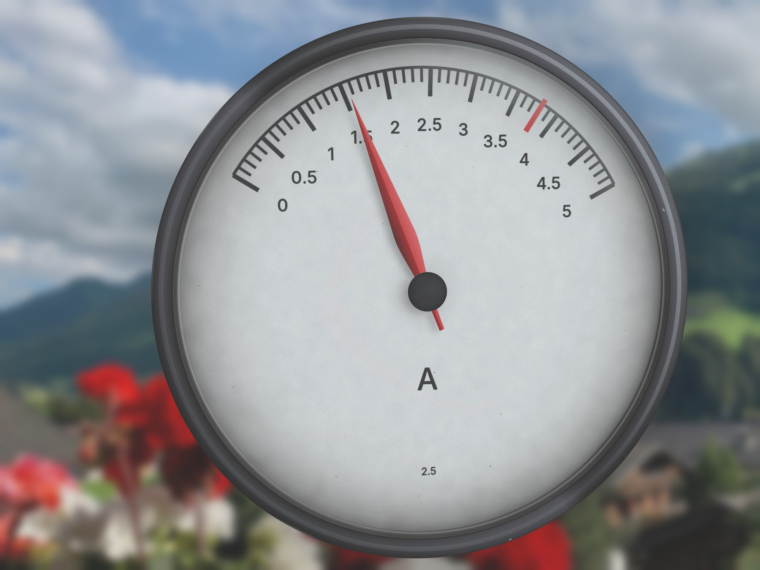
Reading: {"value": 1.55, "unit": "A"}
